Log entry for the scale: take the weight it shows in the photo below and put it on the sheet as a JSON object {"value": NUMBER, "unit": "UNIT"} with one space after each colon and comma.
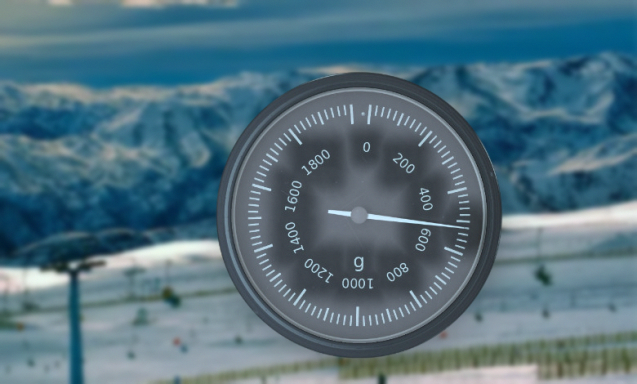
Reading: {"value": 520, "unit": "g"}
